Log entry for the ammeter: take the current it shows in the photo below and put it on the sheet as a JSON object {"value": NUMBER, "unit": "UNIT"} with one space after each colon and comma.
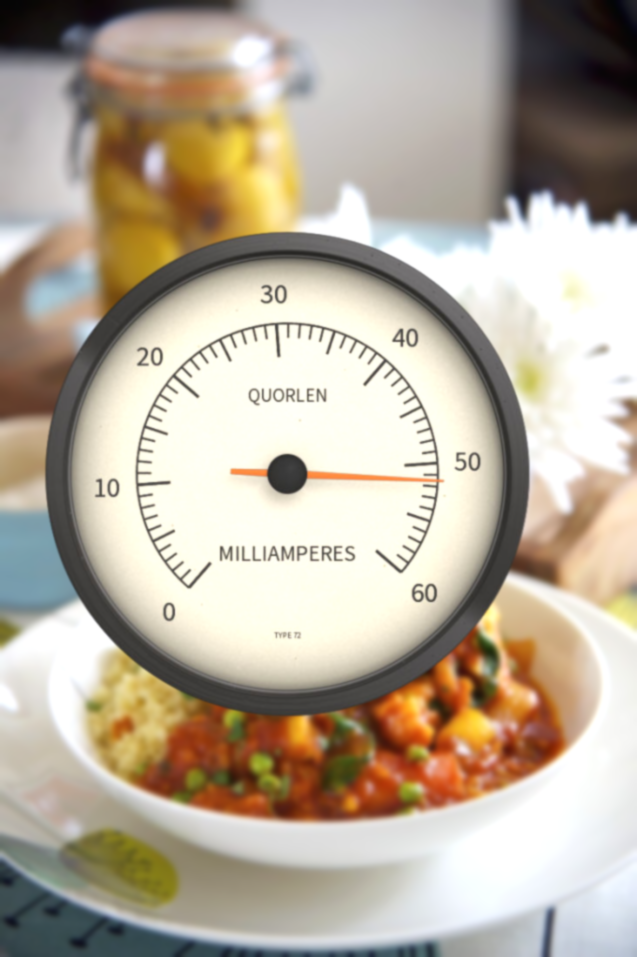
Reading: {"value": 51.5, "unit": "mA"}
